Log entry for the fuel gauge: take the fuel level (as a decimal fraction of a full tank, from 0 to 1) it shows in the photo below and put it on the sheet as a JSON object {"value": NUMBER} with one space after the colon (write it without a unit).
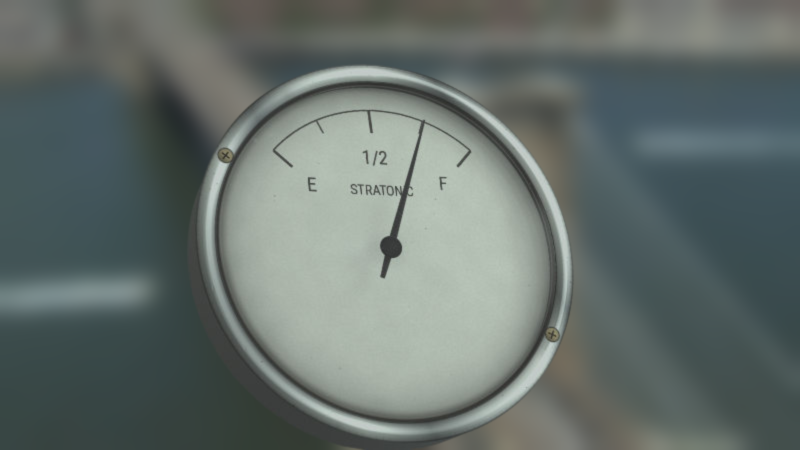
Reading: {"value": 0.75}
